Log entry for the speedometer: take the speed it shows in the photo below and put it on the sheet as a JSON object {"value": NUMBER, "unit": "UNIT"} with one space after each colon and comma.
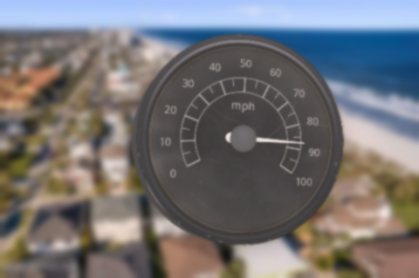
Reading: {"value": 87.5, "unit": "mph"}
